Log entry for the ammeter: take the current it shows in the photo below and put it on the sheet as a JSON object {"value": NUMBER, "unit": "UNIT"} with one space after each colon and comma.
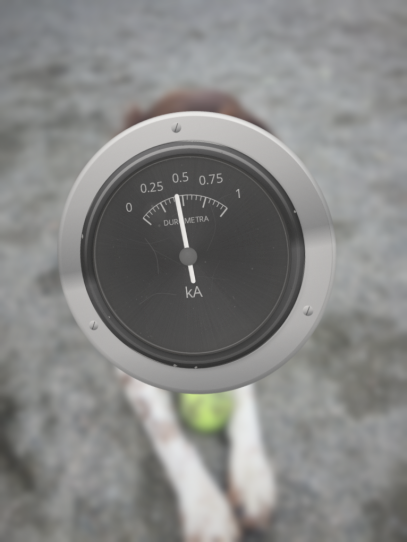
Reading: {"value": 0.45, "unit": "kA"}
